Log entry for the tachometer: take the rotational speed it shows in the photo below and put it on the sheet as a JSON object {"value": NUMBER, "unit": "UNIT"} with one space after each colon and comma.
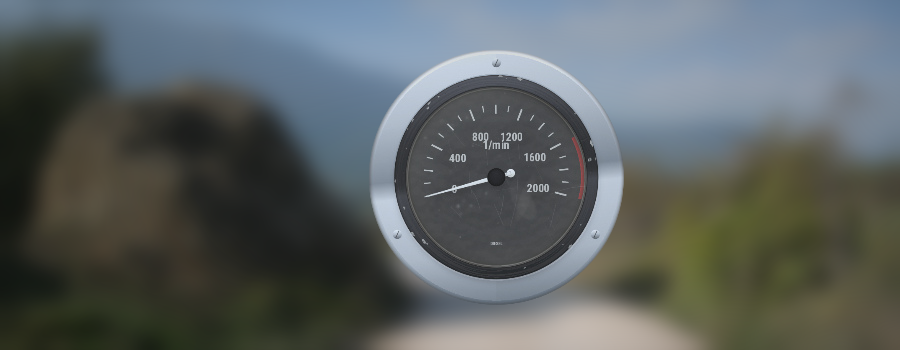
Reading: {"value": 0, "unit": "rpm"}
